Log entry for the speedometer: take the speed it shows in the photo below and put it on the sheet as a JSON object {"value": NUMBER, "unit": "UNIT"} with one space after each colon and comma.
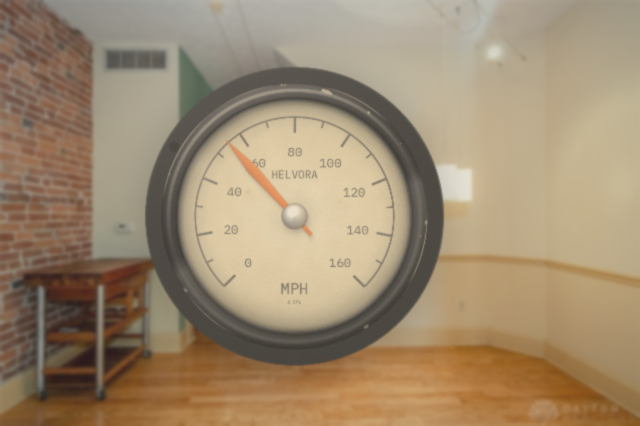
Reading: {"value": 55, "unit": "mph"}
